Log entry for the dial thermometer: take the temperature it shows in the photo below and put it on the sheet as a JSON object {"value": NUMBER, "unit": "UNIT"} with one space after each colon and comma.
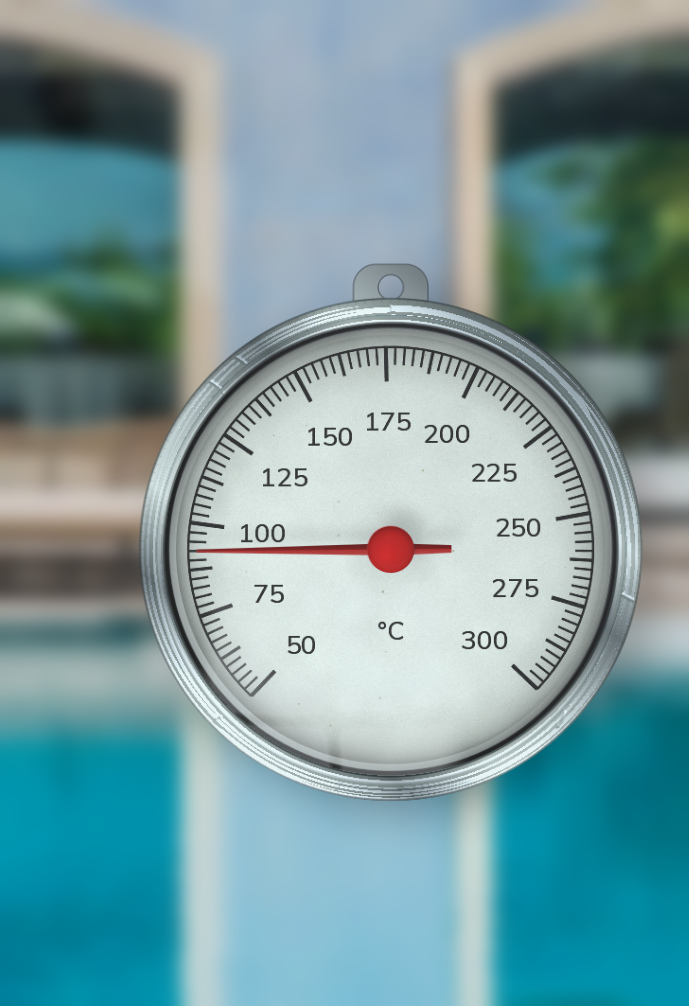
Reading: {"value": 92.5, "unit": "°C"}
